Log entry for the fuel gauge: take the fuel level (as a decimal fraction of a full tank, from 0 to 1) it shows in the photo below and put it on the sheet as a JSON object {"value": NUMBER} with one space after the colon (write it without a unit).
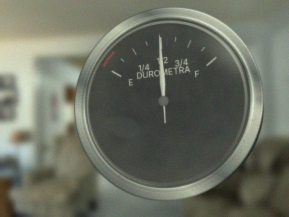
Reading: {"value": 0.5}
